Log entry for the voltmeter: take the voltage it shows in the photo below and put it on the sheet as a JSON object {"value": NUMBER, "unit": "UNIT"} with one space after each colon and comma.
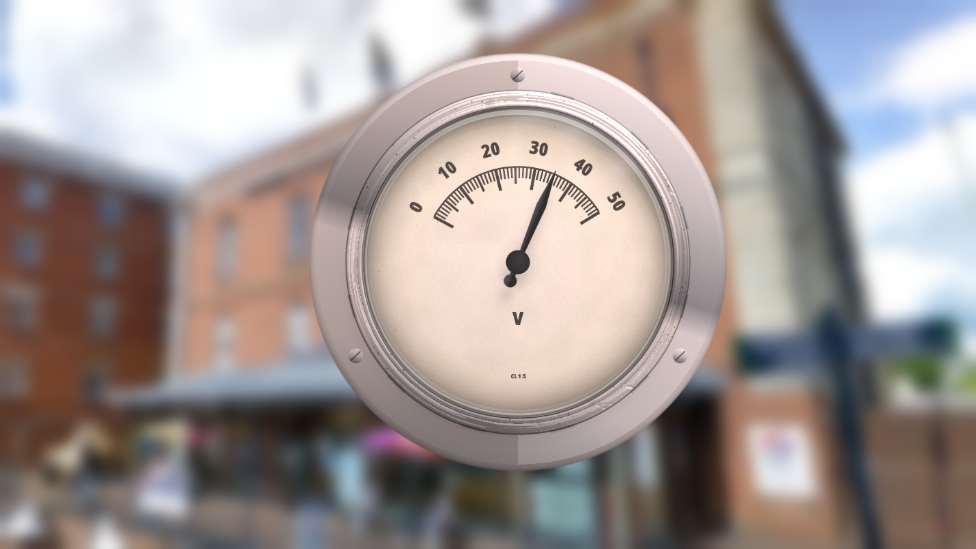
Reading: {"value": 35, "unit": "V"}
